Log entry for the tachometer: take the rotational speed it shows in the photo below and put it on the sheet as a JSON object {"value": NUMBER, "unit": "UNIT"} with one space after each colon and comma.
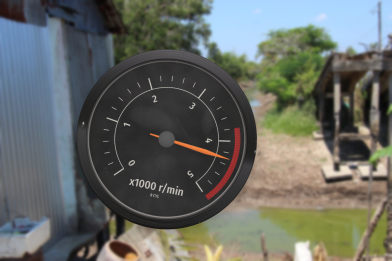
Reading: {"value": 4300, "unit": "rpm"}
